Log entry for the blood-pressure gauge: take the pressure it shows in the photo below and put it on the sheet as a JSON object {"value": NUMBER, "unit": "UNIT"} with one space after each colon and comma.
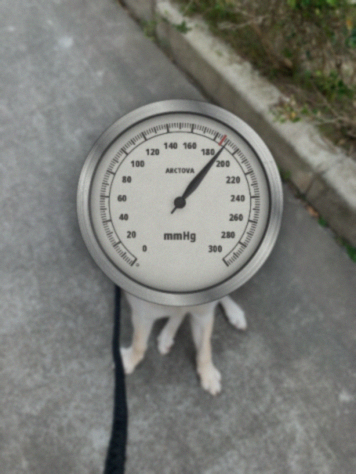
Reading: {"value": 190, "unit": "mmHg"}
